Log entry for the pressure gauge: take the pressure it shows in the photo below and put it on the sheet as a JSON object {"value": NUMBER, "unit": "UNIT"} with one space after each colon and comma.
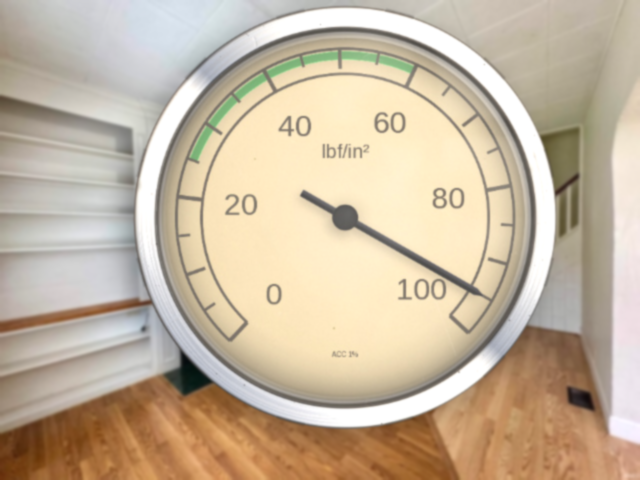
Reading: {"value": 95, "unit": "psi"}
